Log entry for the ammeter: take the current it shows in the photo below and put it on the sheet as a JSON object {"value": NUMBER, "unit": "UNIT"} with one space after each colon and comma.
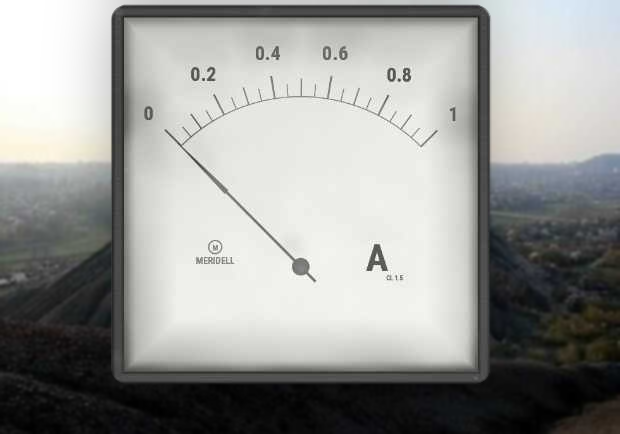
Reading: {"value": 0, "unit": "A"}
